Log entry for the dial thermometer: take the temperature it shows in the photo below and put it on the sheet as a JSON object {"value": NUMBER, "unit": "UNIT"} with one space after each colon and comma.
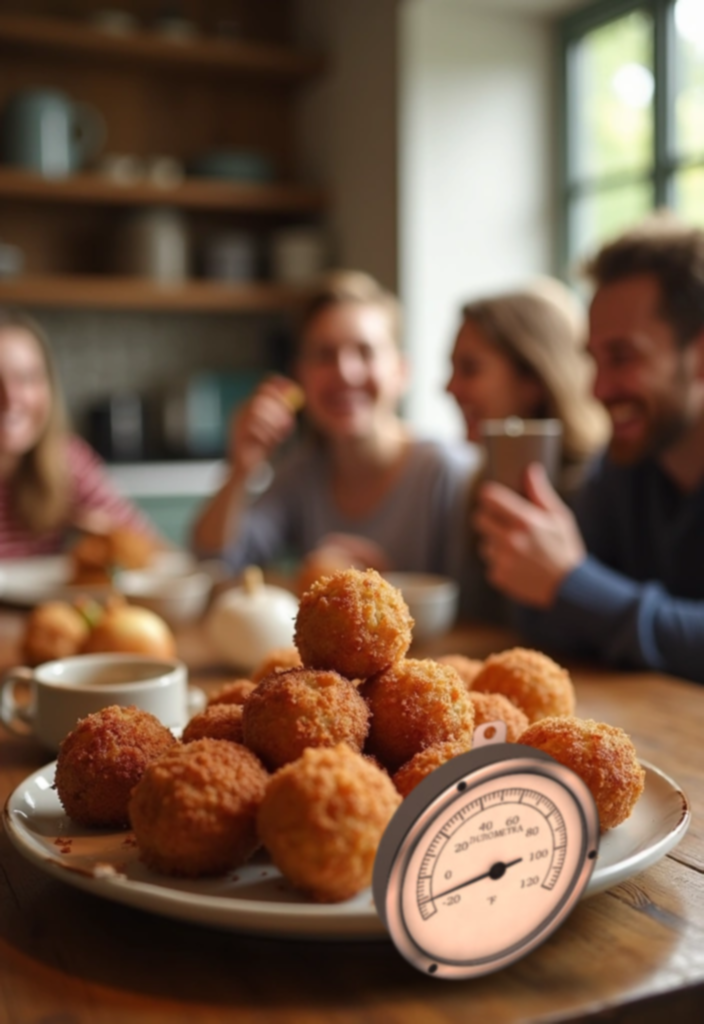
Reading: {"value": -10, "unit": "°F"}
